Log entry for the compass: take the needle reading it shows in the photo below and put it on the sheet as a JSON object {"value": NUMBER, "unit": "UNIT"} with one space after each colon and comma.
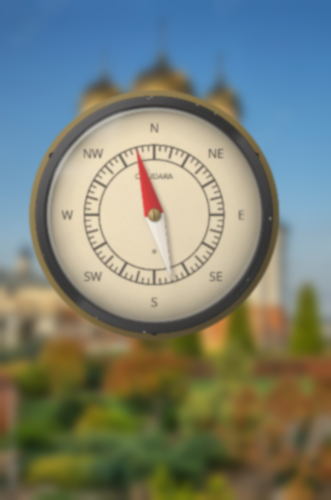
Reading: {"value": 345, "unit": "°"}
